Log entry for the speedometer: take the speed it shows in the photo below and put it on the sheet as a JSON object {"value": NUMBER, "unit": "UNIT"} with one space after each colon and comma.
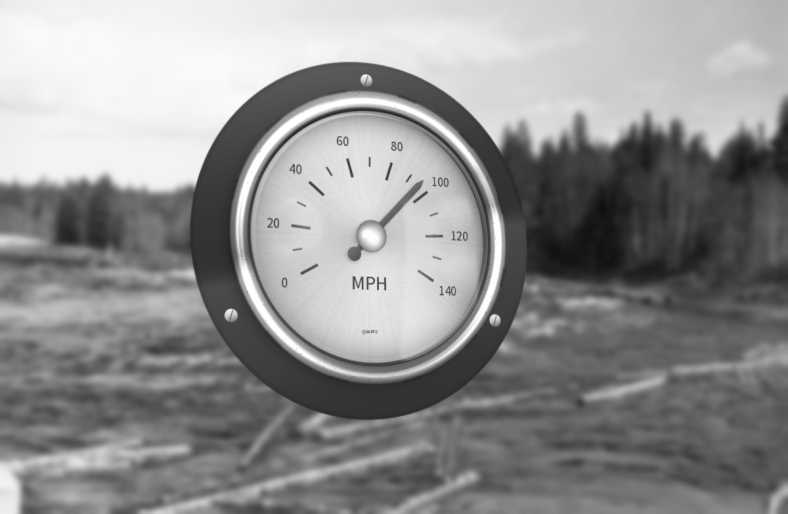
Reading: {"value": 95, "unit": "mph"}
